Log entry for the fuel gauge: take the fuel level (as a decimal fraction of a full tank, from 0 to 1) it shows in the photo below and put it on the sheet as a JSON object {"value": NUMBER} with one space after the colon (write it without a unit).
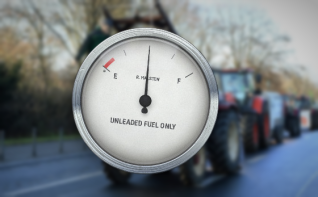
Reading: {"value": 0.5}
